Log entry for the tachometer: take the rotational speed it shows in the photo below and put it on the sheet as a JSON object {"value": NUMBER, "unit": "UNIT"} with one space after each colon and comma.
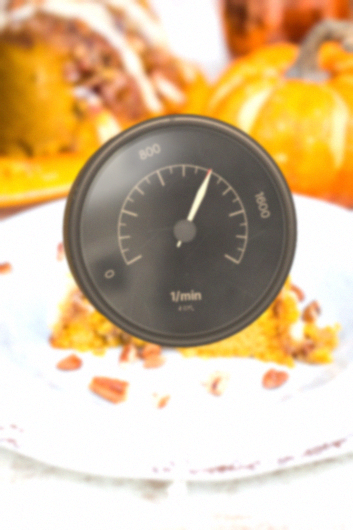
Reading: {"value": 1200, "unit": "rpm"}
